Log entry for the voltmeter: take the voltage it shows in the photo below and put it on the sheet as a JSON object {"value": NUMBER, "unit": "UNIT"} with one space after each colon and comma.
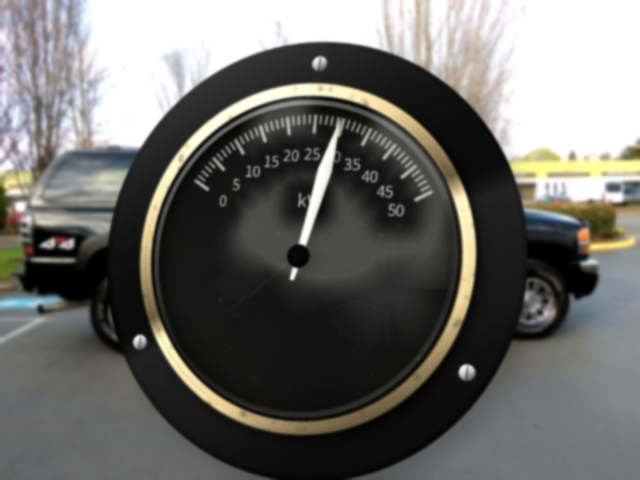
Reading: {"value": 30, "unit": "kV"}
